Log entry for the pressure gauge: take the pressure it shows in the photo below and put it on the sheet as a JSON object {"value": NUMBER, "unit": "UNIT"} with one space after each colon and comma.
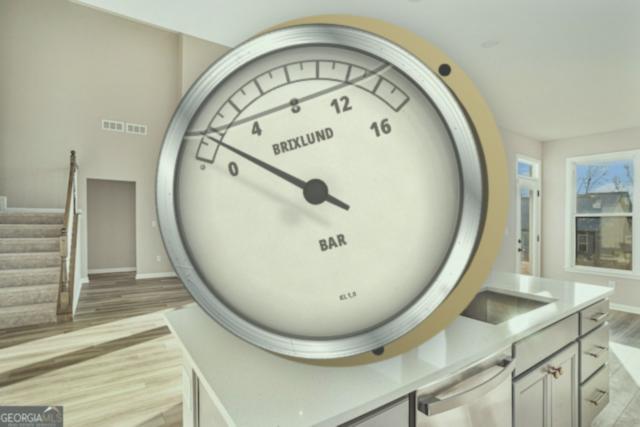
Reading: {"value": 1.5, "unit": "bar"}
